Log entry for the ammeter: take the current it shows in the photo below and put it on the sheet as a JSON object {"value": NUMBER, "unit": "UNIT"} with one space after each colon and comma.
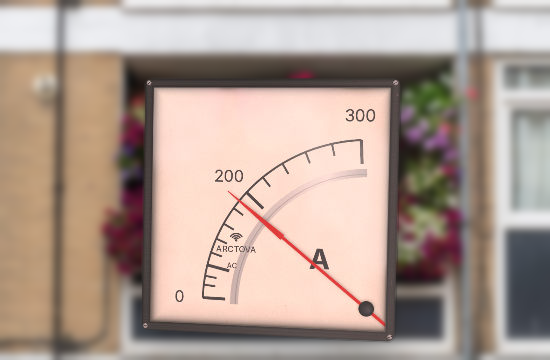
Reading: {"value": 190, "unit": "A"}
